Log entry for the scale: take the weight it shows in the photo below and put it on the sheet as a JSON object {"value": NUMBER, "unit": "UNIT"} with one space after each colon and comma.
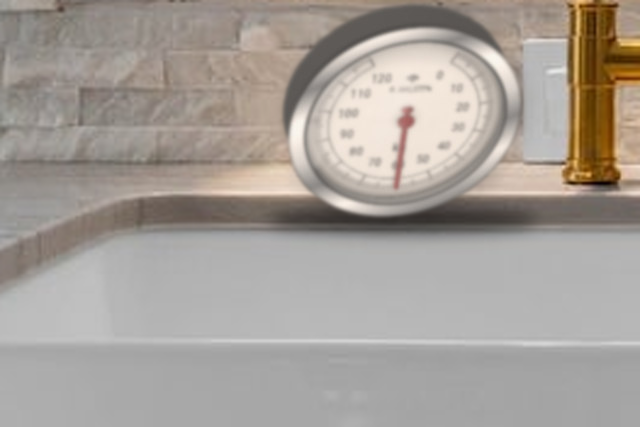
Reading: {"value": 60, "unit": "kg"}
